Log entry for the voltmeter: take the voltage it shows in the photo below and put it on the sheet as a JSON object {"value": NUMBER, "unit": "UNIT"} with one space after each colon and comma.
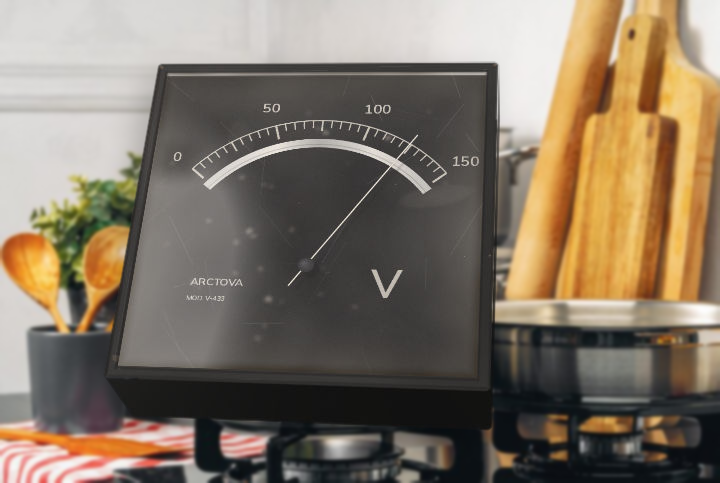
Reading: {"value": 125, "unit": "V"}
